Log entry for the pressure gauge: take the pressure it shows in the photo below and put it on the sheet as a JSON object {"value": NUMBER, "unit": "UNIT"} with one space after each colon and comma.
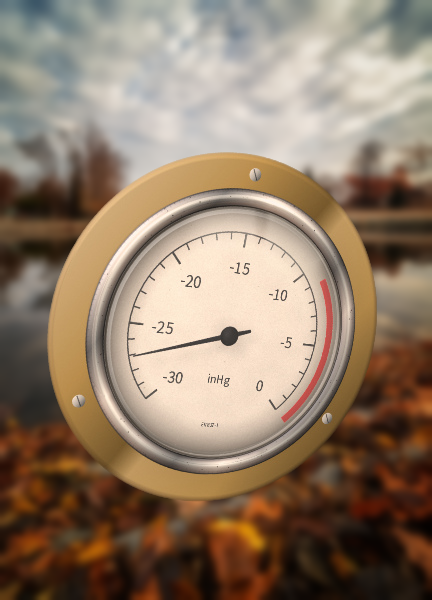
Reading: {"value": -27, "unit": "inHg"}
